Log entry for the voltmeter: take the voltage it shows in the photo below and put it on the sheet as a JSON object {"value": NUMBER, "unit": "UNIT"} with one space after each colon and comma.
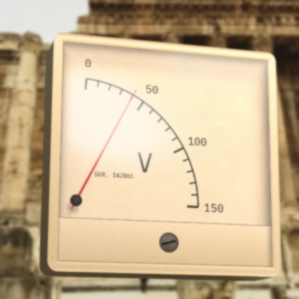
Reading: {"value": 40, "unit": "V"}
